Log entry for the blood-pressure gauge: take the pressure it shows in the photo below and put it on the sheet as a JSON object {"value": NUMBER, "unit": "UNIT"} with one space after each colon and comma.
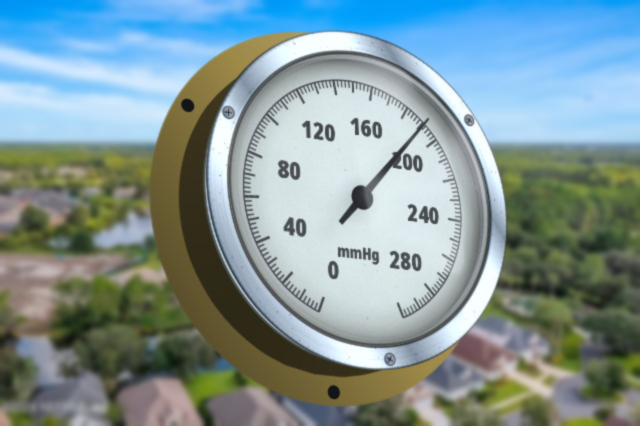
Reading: {"value": 190, "unit": "mmHg"}
